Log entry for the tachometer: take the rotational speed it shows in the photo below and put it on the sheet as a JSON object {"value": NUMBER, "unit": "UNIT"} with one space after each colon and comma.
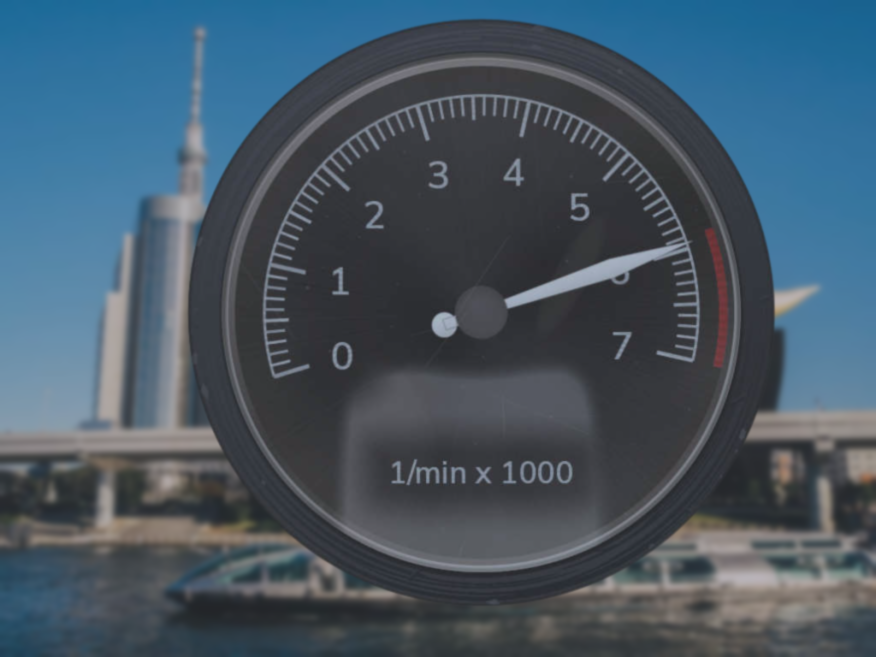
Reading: {"value": 5950, "unit": "rpm"}
